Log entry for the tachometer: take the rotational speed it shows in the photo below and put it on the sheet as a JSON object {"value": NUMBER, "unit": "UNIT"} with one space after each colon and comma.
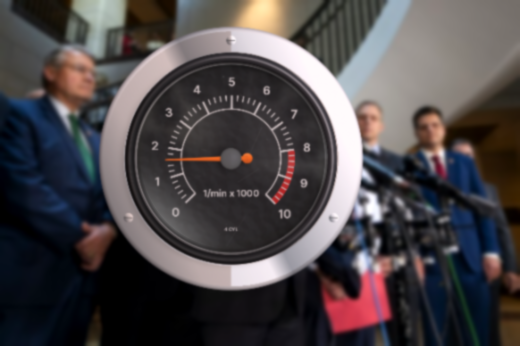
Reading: {"value": 1600, "unit": "rpm"}
